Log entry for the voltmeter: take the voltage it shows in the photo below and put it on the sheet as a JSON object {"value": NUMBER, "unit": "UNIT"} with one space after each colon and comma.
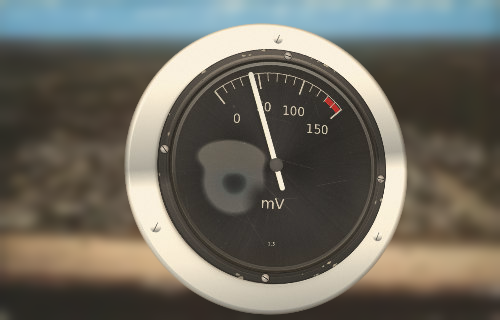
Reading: {"value": 40, "unit": "mV"}
